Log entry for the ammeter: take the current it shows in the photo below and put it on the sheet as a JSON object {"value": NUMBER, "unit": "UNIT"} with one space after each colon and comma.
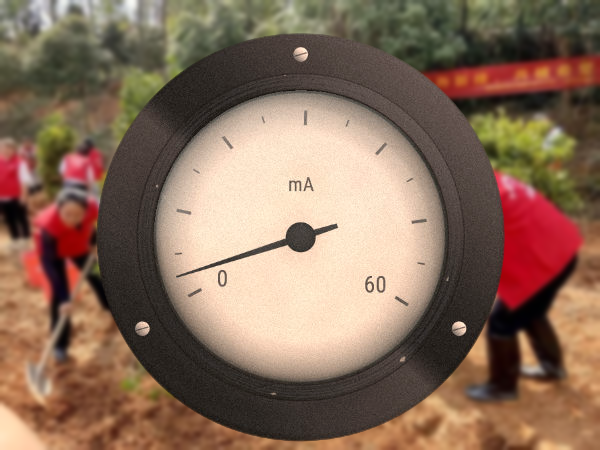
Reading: {"value": 2.5, "unit": "mA"}
